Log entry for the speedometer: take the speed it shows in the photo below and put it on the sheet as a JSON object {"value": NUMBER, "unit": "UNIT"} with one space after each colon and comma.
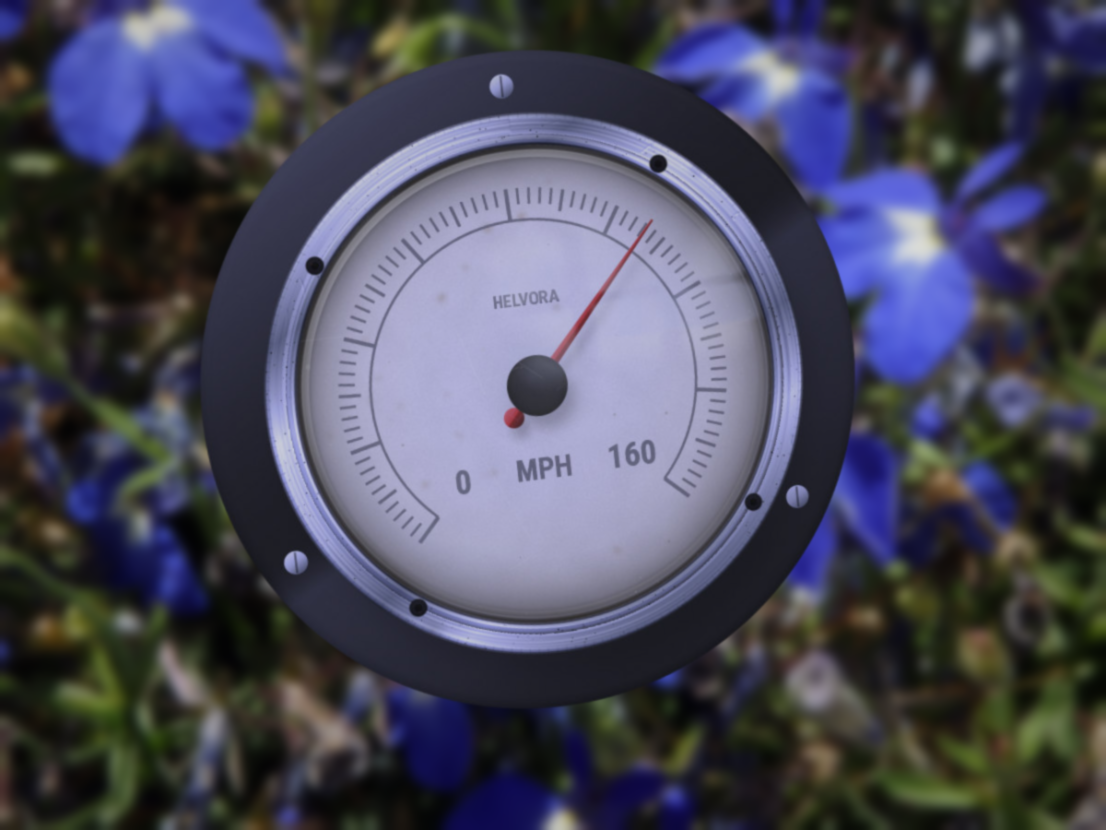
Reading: {"value": 106, "unit": "mph"}
